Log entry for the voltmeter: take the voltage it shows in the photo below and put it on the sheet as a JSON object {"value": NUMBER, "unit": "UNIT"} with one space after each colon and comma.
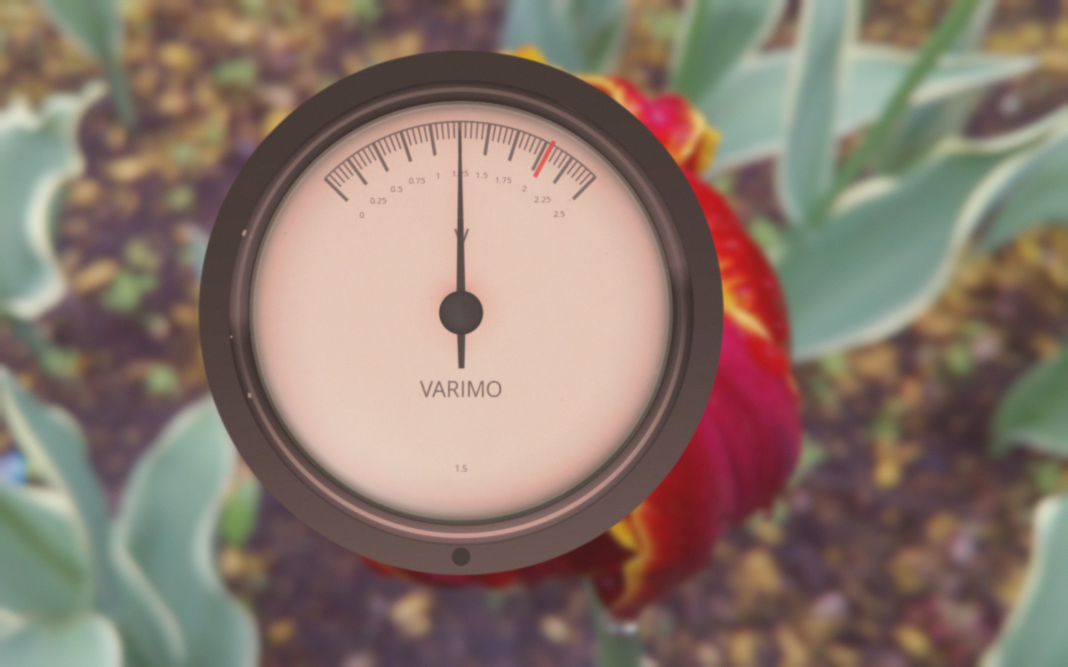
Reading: {"value": 1.25, "unit": "V"}
